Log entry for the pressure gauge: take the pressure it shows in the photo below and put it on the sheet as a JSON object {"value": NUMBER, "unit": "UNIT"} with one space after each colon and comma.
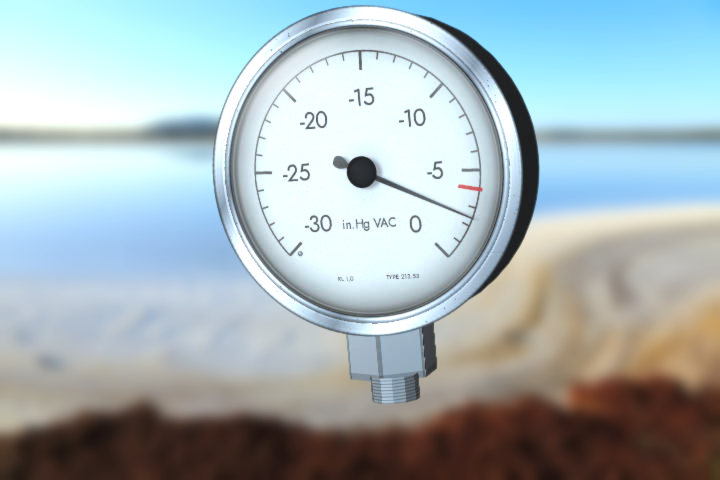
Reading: {"value": -2.5, "unit": "inHg"}
